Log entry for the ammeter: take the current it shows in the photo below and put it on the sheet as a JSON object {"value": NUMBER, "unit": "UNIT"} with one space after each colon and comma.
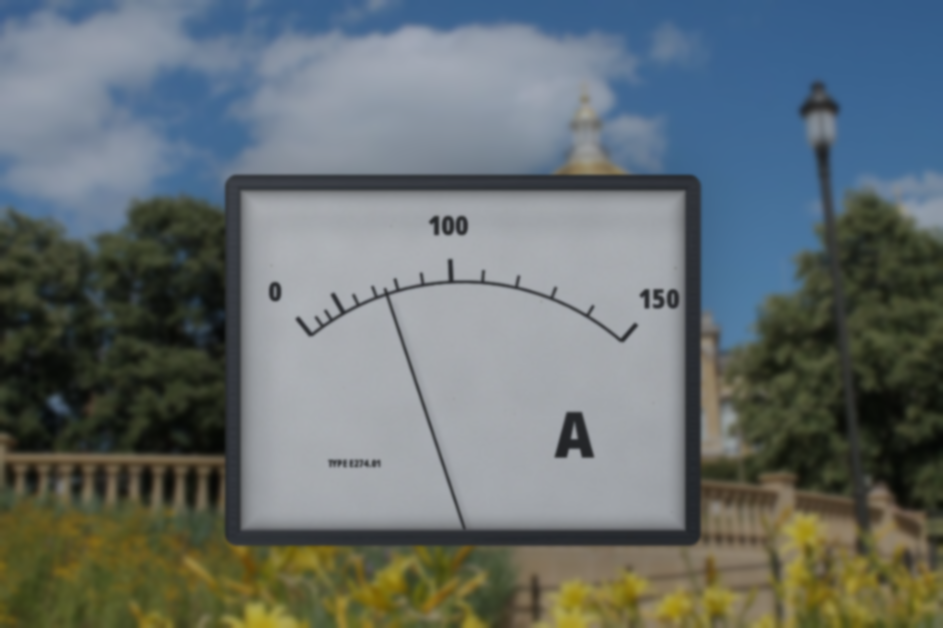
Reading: {"value": 75, "unit": "A"}
